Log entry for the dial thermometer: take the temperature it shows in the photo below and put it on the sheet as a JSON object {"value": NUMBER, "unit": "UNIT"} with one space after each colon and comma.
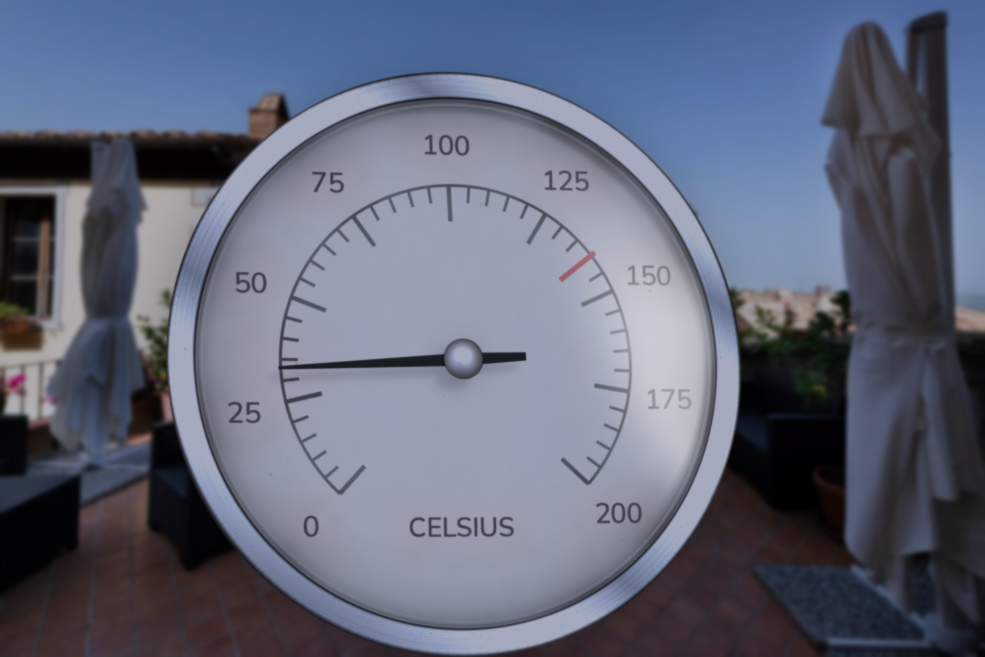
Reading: {"value": 32.5, "unit": "°C"}
